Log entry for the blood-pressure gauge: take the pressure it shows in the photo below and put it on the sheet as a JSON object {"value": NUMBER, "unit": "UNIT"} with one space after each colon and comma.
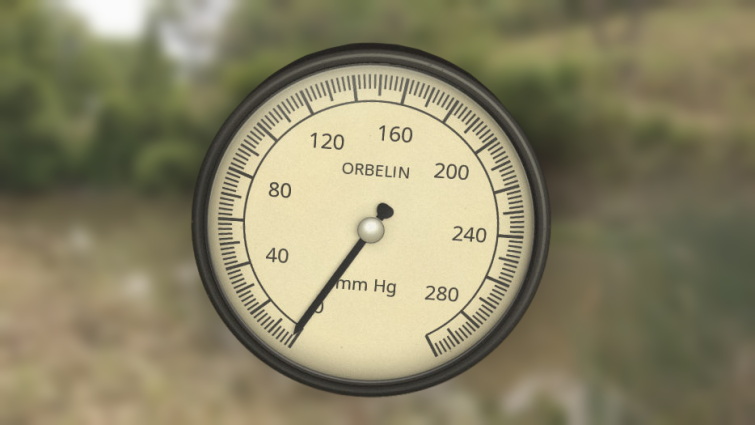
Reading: {"value": 2, "unit": "mmHg"}
